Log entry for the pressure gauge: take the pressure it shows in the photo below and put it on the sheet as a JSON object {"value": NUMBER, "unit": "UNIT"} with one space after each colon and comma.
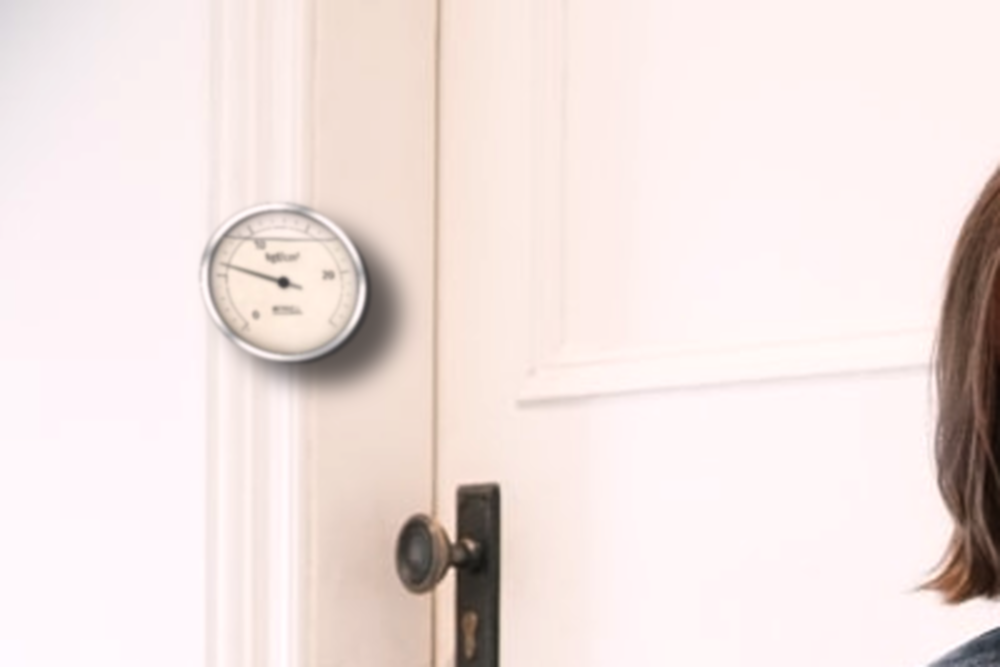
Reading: {"value": 6, "unit": "kg/cm²"}
